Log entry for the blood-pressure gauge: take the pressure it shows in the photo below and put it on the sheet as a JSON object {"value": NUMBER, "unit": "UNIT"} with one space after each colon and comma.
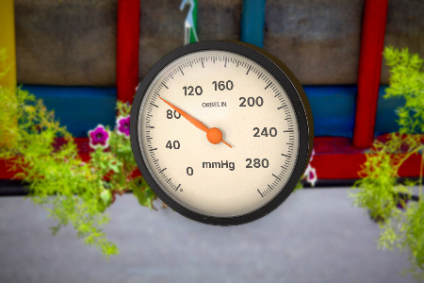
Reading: {"value": 90, "unit": "mmHg"}
